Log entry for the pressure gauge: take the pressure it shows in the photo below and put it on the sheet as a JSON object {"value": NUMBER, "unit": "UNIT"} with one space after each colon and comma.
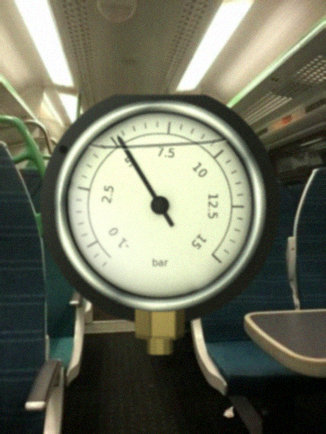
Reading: {"value": 5.25, "unit": "bar"}
